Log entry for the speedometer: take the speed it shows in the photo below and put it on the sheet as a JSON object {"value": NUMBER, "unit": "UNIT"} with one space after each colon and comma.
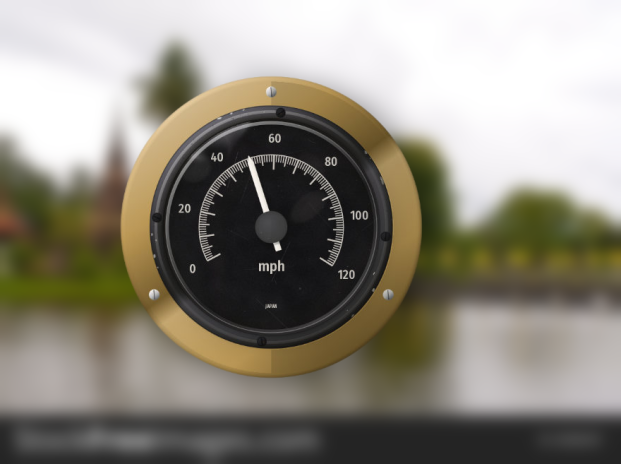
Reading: {"value": 50, "unit": "mph"}
